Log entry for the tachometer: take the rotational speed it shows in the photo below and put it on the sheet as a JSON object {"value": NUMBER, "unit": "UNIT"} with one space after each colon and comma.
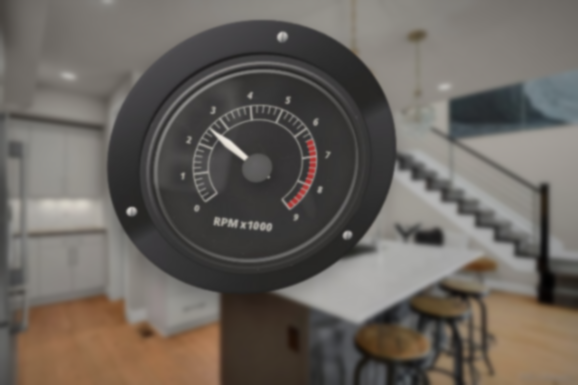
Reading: {"value": 2600, "unit": "rpm"}
